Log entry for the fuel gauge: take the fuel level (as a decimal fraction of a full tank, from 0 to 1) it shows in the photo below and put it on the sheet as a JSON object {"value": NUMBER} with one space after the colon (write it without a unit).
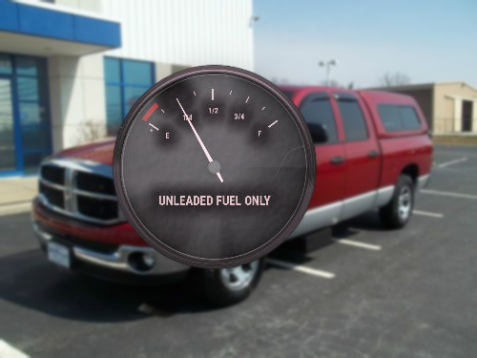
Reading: {"value": 0.25}
